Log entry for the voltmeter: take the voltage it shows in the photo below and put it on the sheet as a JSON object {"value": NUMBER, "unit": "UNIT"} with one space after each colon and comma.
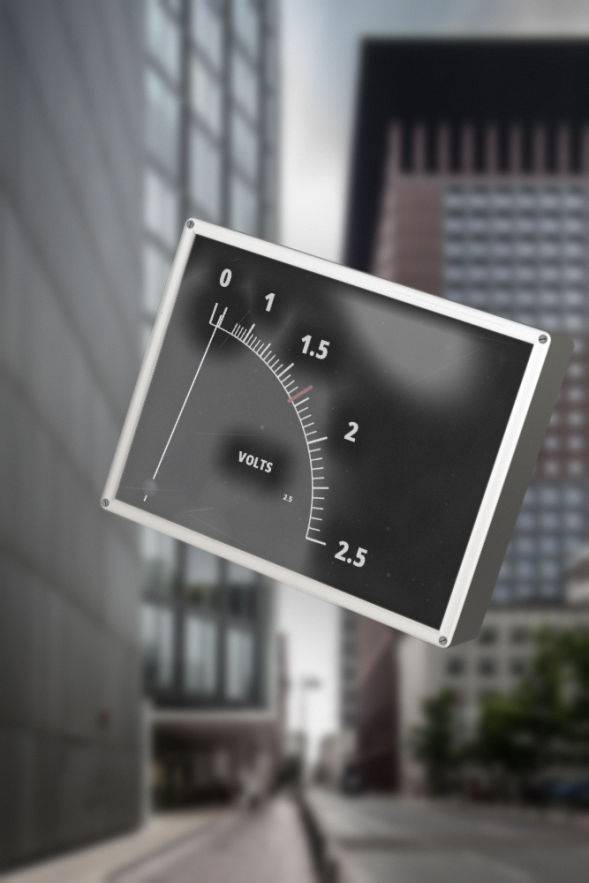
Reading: {"value": 0.5, "unit": "V"}
